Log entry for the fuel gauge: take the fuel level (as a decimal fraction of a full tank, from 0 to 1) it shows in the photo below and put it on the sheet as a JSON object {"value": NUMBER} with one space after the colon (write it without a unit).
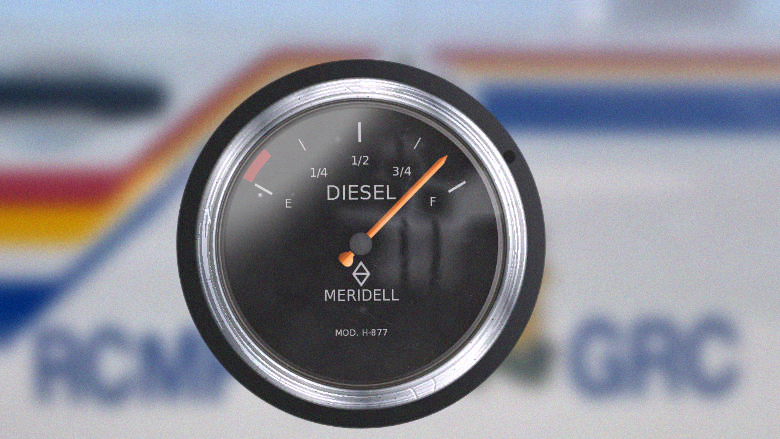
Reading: {"value": 0.875}
